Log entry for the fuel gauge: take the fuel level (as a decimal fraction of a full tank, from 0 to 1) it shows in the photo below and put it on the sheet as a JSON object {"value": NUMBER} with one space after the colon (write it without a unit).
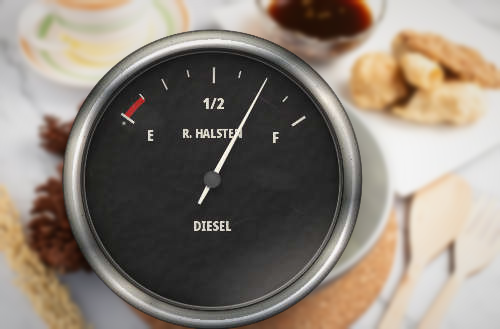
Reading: {"value": 0.75}
